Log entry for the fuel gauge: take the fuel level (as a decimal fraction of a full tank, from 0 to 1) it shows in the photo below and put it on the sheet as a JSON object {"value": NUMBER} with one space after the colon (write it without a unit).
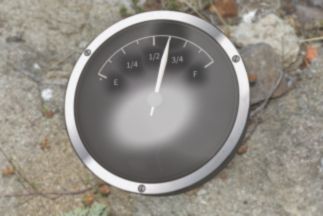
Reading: {"value": 0.625}
